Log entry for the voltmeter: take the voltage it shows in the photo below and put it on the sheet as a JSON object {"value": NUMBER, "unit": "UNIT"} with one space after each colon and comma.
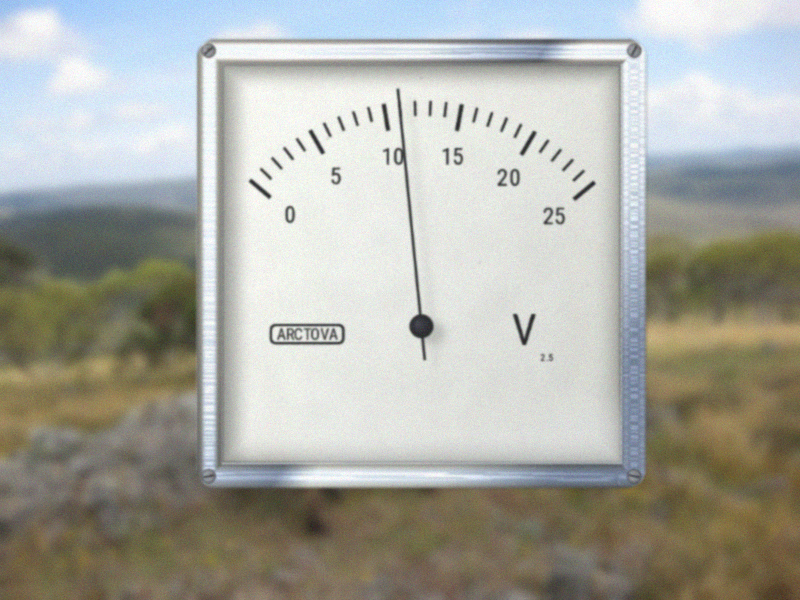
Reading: {"value": 11, "unit": "V"}
